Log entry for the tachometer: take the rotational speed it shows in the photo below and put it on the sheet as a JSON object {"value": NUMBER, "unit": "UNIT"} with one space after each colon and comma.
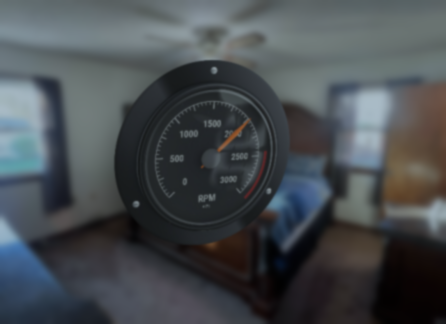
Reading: {"value": 2000, "unit": "rpm"}
